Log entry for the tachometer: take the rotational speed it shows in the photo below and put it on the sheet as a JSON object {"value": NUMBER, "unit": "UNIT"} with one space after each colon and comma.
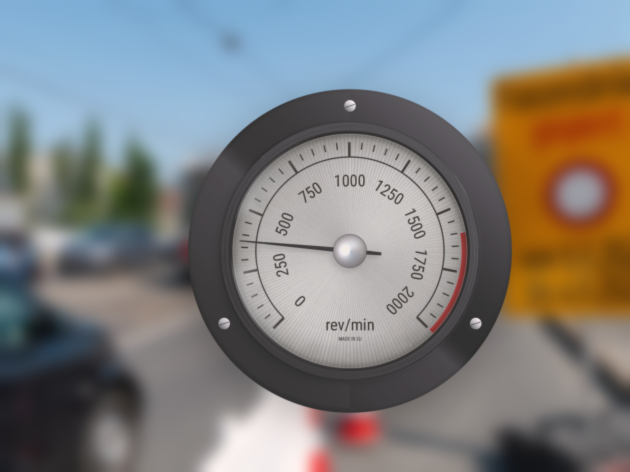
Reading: {"value": 375, "unit": "rpm"}
